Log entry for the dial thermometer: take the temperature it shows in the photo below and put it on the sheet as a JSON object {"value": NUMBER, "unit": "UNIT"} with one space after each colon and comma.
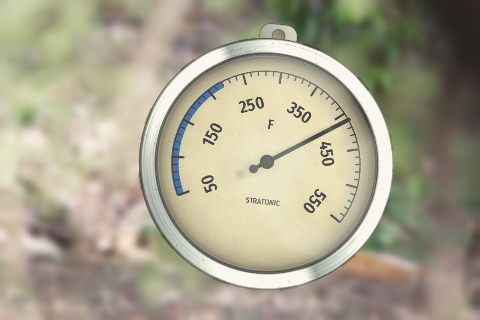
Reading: {"value": 410, "unit": "°F"}
